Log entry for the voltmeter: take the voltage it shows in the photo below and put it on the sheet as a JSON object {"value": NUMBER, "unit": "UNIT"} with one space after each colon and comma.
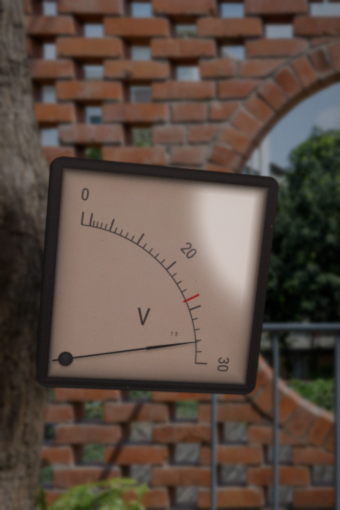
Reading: {"value": 28, "unit": "V"}
